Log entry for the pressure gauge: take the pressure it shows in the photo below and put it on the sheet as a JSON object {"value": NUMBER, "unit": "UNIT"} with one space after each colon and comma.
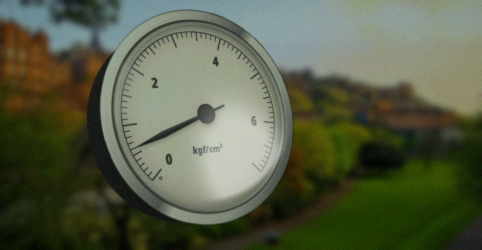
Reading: {"value": 0.6, "unit": "kg/cm²"}
